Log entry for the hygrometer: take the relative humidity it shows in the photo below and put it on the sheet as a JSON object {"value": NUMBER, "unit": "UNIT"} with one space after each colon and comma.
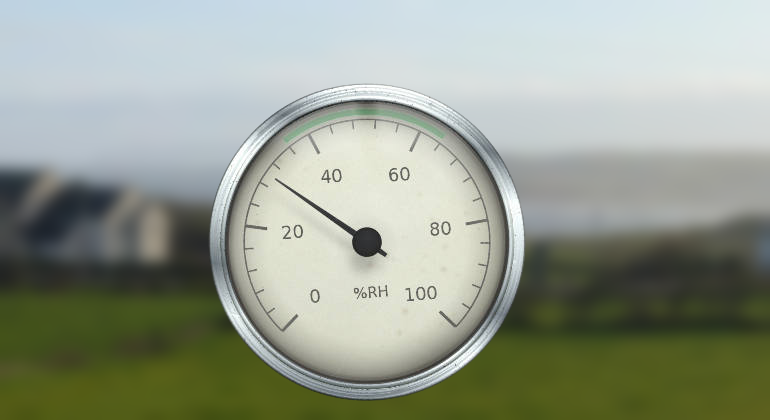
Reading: {"value": 30, "unit": "%"}
